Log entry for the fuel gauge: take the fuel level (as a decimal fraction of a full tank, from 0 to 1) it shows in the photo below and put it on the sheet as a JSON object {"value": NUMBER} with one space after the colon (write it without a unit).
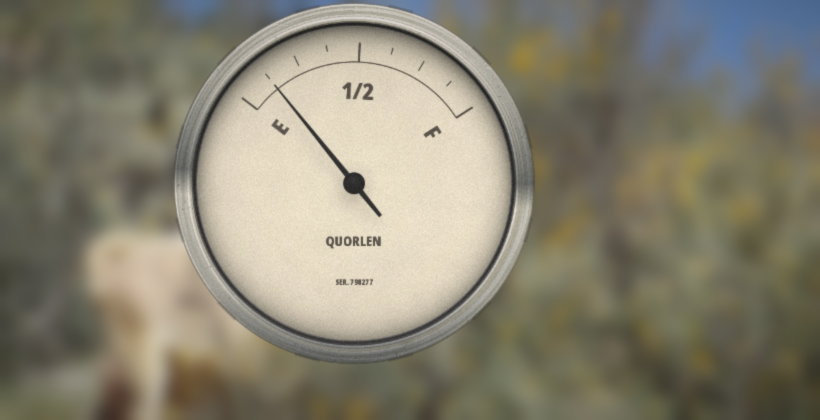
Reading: {"value": 0.125}
